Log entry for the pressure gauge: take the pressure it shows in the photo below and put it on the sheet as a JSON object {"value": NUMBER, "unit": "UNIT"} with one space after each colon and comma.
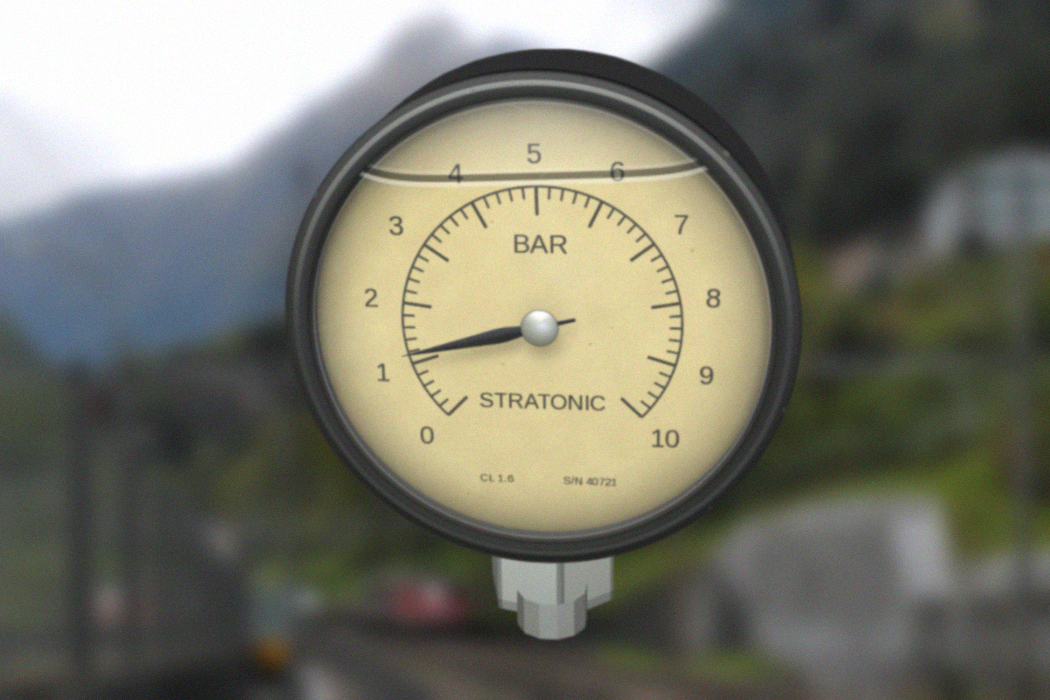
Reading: {"value": 1.2, "unit": "bar"}
